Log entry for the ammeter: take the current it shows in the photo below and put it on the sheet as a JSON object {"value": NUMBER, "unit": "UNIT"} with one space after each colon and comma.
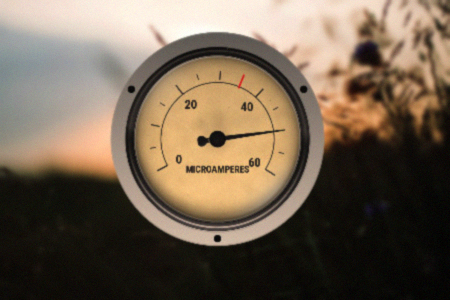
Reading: {"value": 50, "unit": "µA"}
